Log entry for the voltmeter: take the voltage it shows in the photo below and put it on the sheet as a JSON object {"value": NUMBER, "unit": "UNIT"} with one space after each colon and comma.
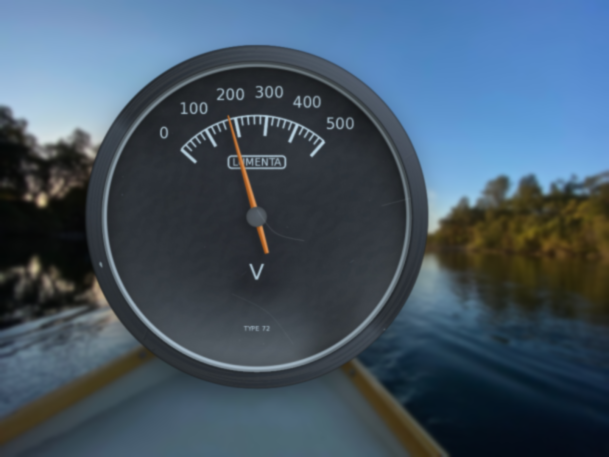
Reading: {"value": 180, "unit": "V"}
